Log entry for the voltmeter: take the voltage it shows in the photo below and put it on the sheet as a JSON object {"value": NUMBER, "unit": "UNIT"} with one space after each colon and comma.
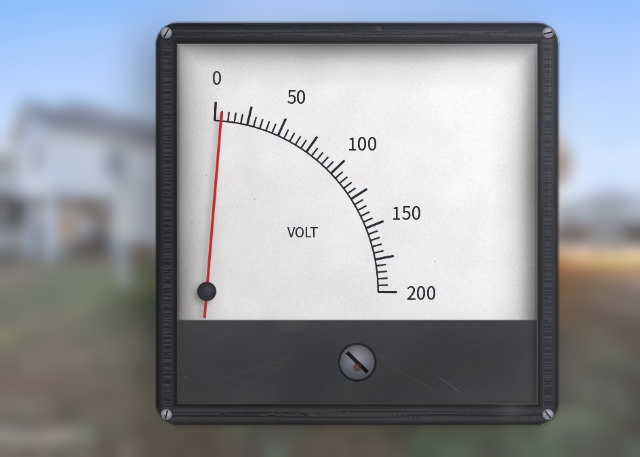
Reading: {"value": 5, "unit": "V"}
